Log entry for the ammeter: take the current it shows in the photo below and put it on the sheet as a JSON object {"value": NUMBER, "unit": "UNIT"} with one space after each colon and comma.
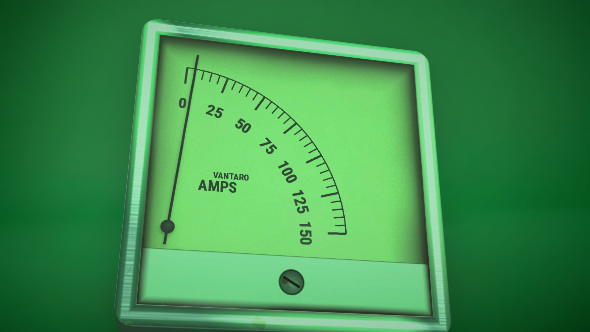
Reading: {"value": 5, "unit": "A"}
